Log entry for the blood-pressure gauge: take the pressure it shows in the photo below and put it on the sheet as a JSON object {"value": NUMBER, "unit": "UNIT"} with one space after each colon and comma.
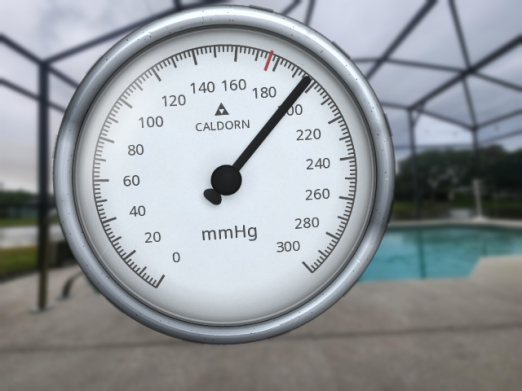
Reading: {"value": 196, "unit": "mmHg"}
